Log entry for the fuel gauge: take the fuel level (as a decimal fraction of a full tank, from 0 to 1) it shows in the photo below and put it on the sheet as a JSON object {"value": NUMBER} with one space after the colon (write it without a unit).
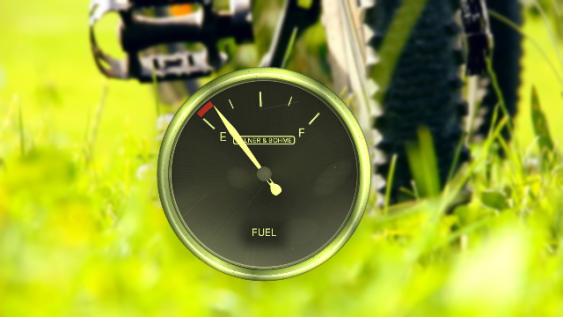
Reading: {"value": 0.125}
